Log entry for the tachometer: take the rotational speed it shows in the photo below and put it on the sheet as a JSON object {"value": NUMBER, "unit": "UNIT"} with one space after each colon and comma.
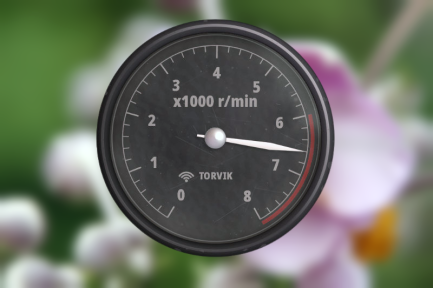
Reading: {"value": 6600, "unit": "rpm"}
